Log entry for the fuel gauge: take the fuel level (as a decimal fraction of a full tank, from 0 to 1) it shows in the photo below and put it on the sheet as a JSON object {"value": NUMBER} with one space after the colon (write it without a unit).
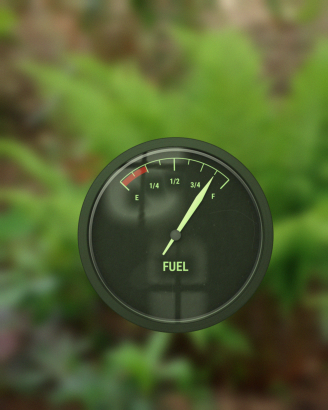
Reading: {"value": 0.875}
